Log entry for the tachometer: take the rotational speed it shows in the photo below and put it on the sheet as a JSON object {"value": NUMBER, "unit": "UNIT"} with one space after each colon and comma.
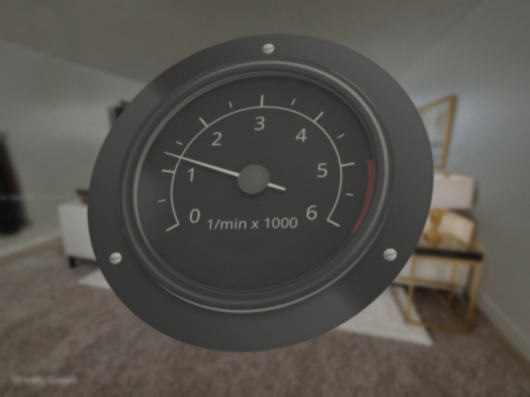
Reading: {"value": 1250, "unit": "rpm"}
